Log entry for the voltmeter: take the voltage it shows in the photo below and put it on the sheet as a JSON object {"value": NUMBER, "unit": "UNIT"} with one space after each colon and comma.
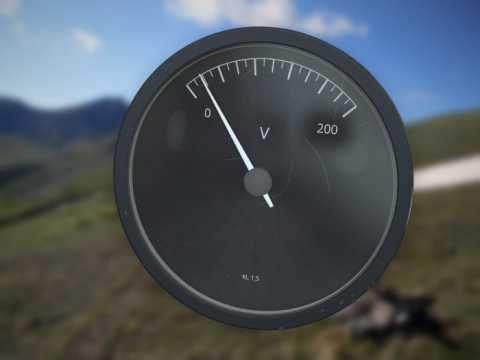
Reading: {"value": 20, "unit": "V"}
